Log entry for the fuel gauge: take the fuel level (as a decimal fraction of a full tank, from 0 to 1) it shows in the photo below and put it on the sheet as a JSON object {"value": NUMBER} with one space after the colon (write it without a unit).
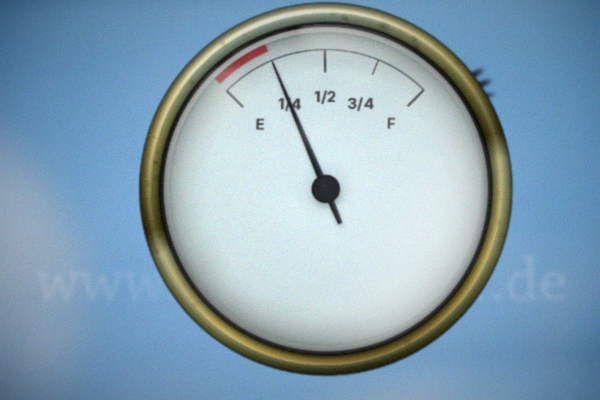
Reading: {"value": 0.25}
